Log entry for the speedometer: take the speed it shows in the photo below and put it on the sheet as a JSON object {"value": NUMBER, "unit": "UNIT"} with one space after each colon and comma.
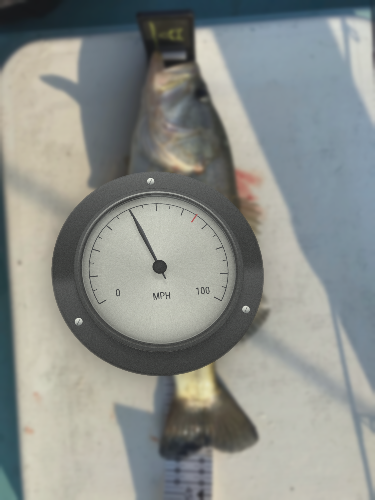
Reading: {"value": 40, "unit": "mph"}
